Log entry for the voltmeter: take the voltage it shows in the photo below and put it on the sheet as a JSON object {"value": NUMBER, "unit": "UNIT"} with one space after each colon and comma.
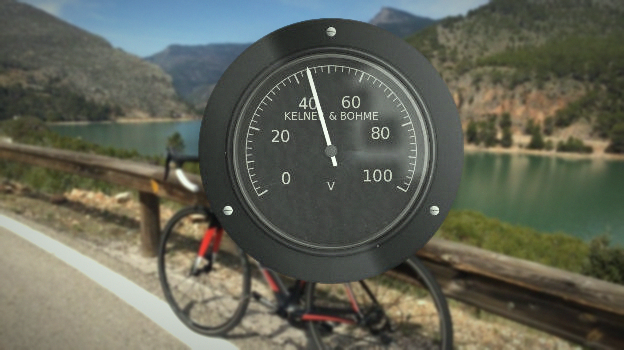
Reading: {"value": 44, "unit": "V"}
